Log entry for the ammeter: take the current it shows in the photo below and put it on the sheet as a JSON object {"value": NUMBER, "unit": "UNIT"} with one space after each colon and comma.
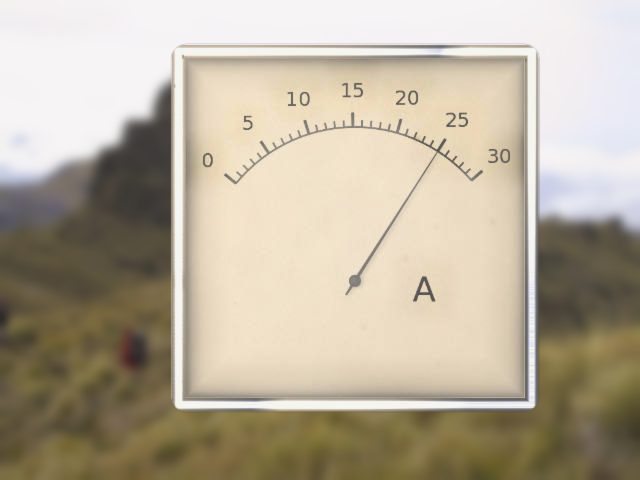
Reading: {"value": 25, "unit": "A"}
